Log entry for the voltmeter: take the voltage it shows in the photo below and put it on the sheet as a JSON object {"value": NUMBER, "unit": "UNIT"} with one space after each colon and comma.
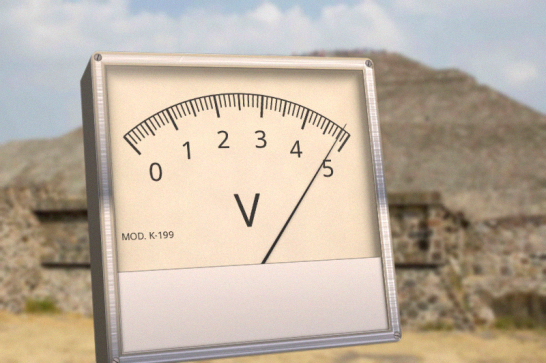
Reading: {"value": 4.8, "unit": "V"}
